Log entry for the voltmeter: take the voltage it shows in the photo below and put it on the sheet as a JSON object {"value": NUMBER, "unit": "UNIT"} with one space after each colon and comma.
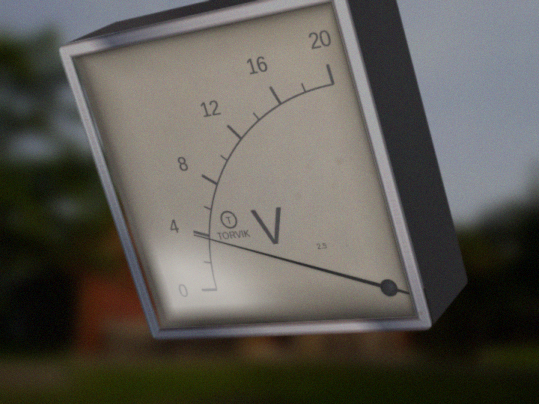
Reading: {"value": 4, "unit": "V"}
